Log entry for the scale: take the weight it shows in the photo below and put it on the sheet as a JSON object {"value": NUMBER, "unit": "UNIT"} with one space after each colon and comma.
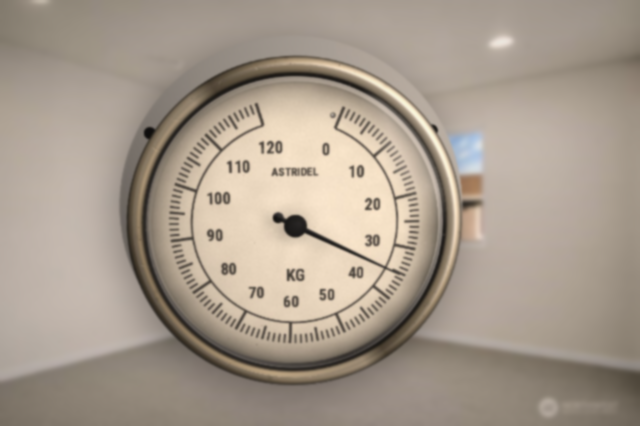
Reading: {"value": 35, "unit": "kg"}
